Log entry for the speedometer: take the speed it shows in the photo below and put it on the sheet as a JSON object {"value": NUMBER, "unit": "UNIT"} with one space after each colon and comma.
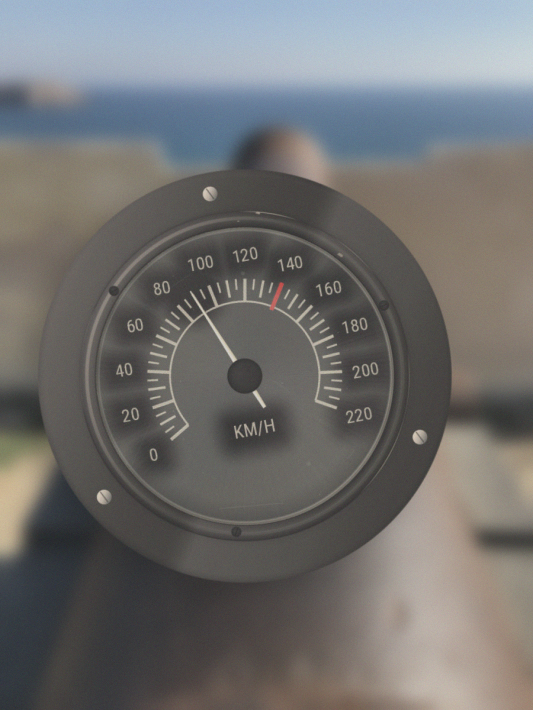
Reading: {"value": 90, "unit": "km/h"}
